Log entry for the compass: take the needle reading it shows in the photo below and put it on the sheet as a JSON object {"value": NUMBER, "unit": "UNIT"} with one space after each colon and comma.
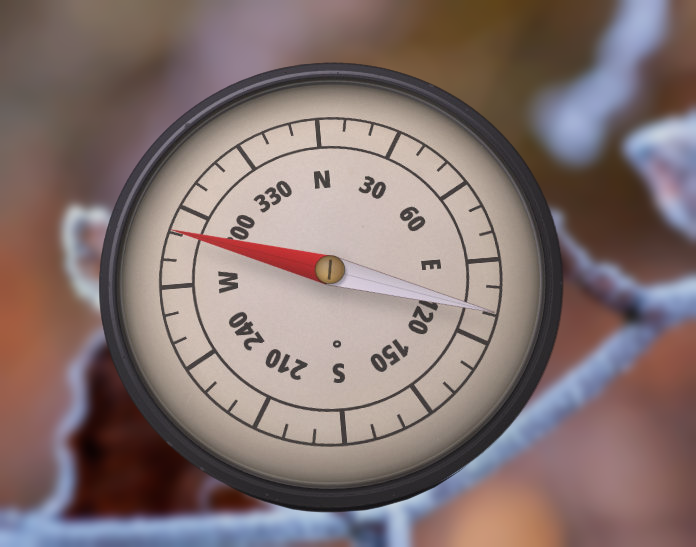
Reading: {"value": 290, "unit": "°"}
